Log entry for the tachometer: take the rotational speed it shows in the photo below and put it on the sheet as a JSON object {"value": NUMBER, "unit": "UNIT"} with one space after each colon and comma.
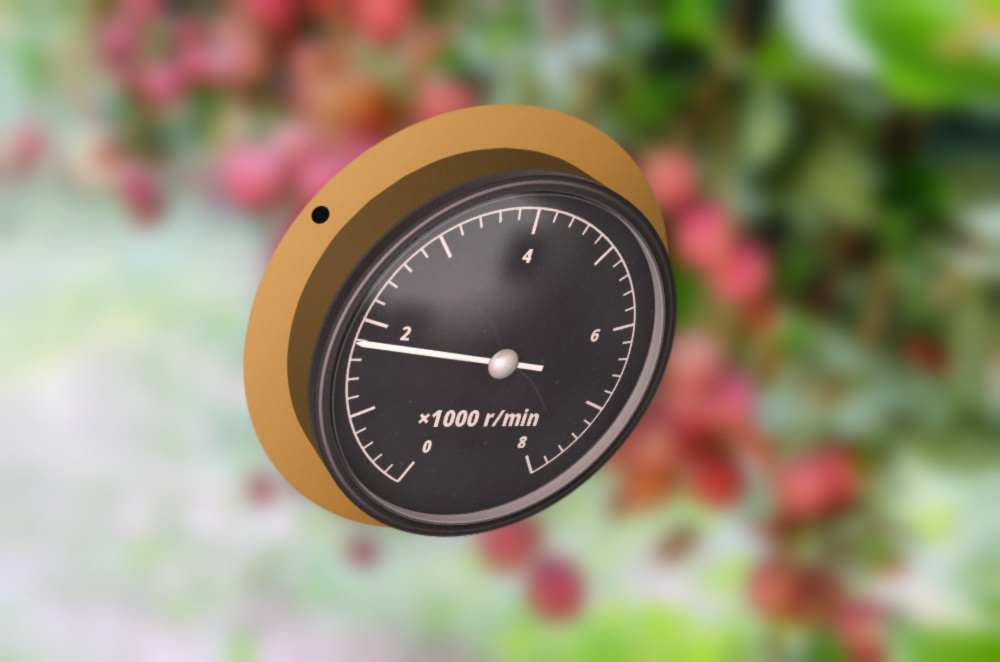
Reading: {"value": 1800, "unit": "rpm"}
